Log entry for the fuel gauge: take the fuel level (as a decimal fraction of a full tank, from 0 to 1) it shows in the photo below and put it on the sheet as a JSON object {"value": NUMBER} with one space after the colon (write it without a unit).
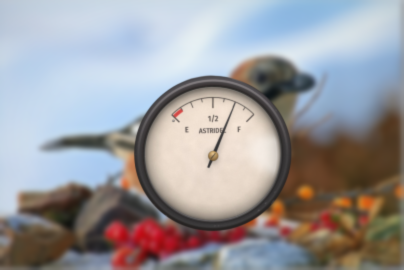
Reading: {"value": 0.75}
